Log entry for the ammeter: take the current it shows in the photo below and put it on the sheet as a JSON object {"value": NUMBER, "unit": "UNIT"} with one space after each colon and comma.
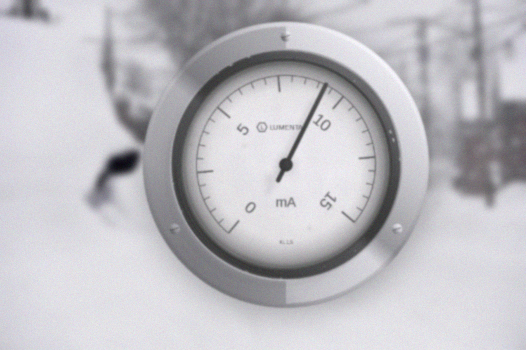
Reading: {"value": 9.25, "unit": "mA"}
